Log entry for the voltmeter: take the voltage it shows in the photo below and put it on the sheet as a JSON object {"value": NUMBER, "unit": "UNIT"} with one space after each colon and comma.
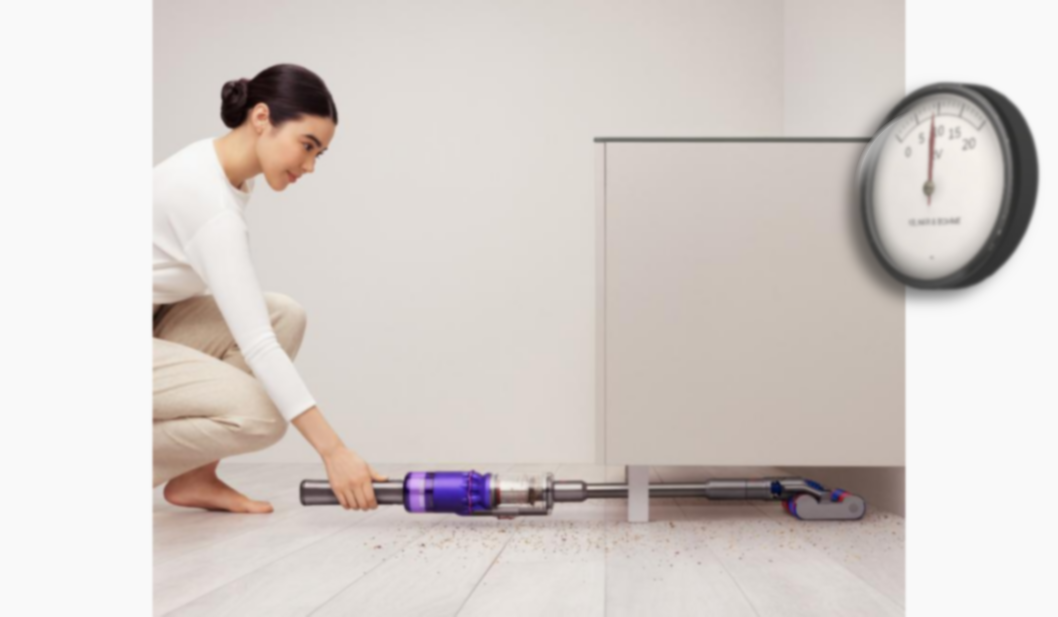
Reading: {"value": 10, "unit": "kV"}
